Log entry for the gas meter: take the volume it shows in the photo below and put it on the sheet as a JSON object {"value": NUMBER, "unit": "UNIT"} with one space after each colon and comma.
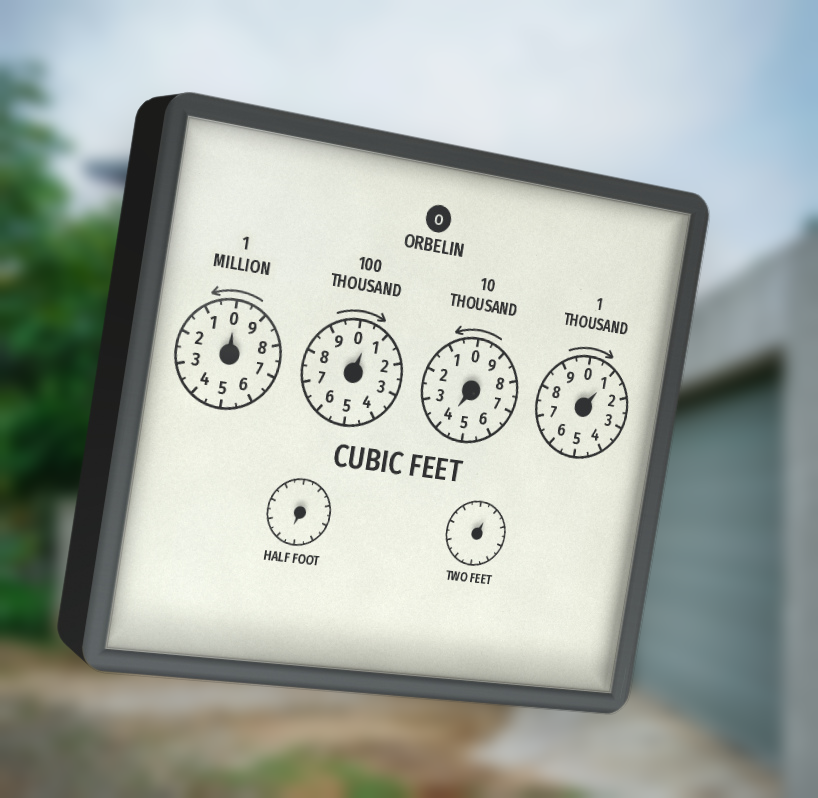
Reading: {"value": 4100, "unit": "ft³"}
